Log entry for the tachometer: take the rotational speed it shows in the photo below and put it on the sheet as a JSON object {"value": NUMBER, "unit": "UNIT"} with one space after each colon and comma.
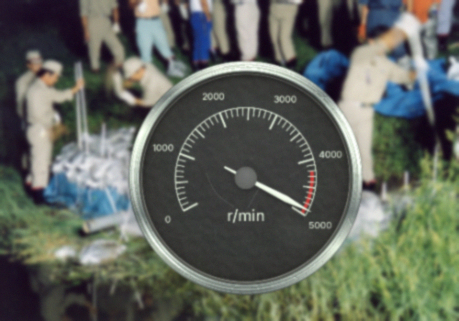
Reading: {"value": 4900, "unit": "rpm"}
